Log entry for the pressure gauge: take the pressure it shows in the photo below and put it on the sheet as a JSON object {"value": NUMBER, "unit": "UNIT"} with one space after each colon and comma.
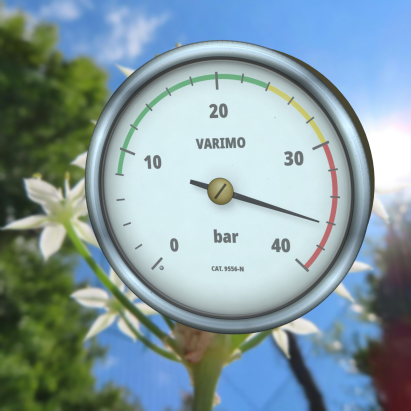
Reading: {"value": 36, "unit": "bar"}
